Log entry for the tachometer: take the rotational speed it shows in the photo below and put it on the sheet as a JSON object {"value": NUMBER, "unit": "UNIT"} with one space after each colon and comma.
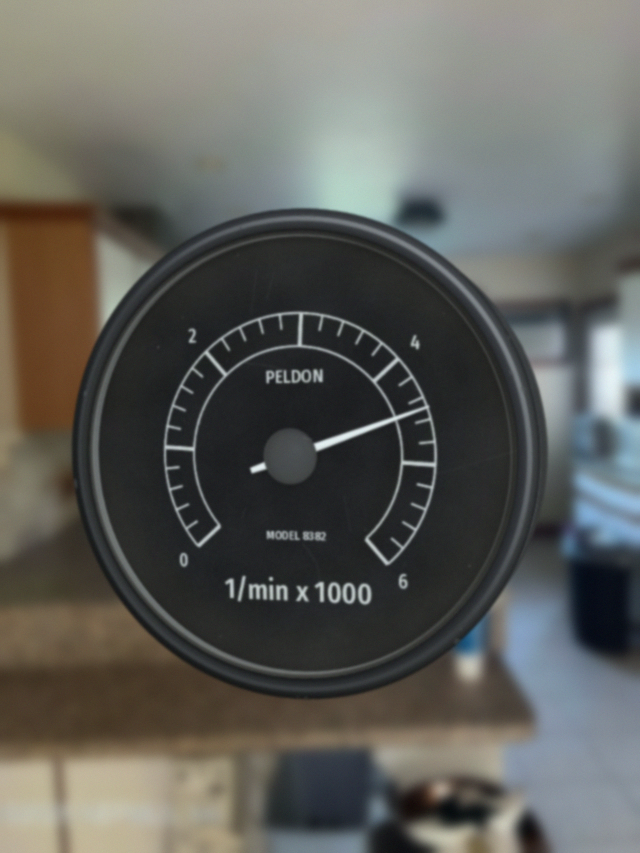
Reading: {"value": 4500, "unit": "rpm"}
